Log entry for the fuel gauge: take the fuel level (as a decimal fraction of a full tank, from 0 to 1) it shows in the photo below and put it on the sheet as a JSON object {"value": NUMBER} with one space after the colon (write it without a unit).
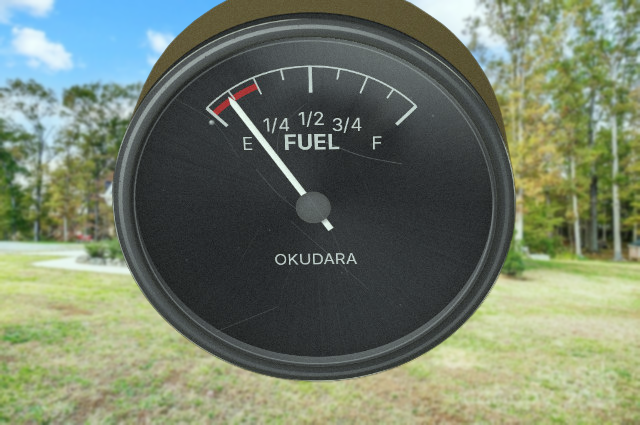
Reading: {"value": 0.125}
